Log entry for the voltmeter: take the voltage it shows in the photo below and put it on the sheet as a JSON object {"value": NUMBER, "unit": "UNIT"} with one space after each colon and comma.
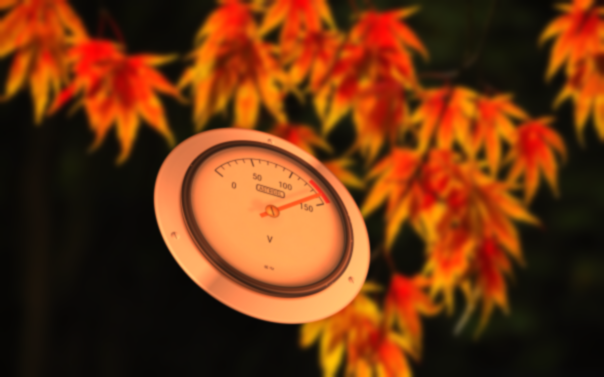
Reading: {"value": 140, "unit": "V"}
